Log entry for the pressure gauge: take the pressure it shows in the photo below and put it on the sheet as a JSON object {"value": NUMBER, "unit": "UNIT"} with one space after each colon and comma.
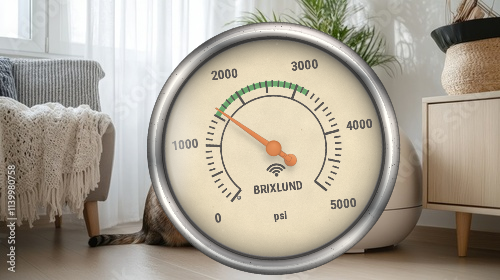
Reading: {"value": 1600, "unit": "psi"}
